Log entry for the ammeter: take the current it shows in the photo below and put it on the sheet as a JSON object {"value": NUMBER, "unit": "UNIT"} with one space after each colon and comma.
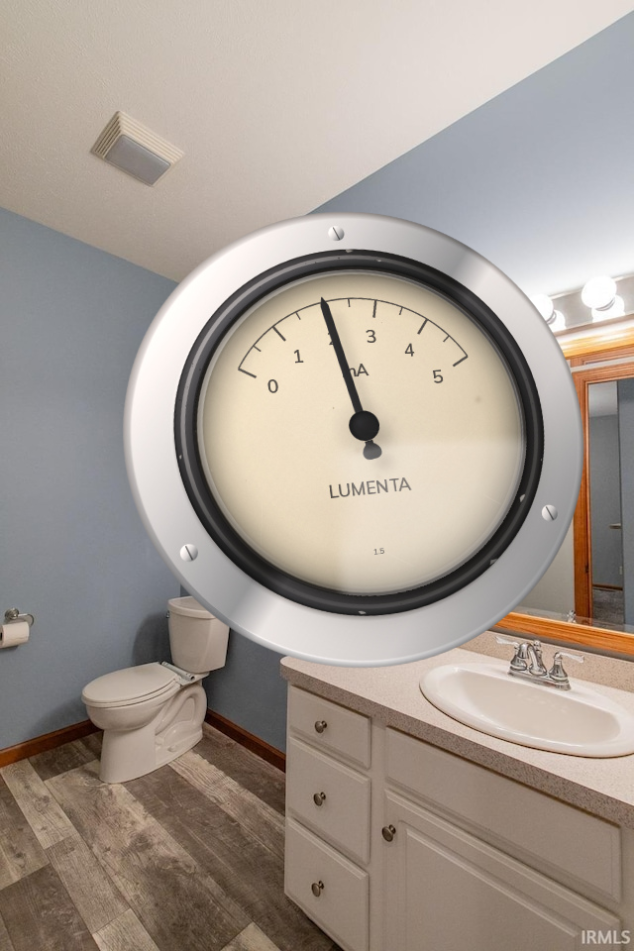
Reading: {"value": 2, "unit": "mA"}
